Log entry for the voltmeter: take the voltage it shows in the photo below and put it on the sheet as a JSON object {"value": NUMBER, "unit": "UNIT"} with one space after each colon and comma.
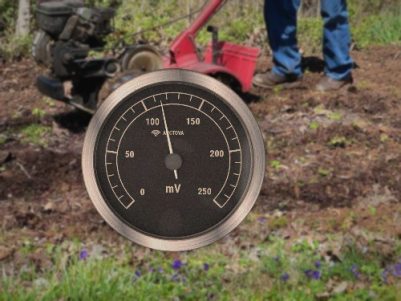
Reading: {"value": 115, "unit": "mV"}
